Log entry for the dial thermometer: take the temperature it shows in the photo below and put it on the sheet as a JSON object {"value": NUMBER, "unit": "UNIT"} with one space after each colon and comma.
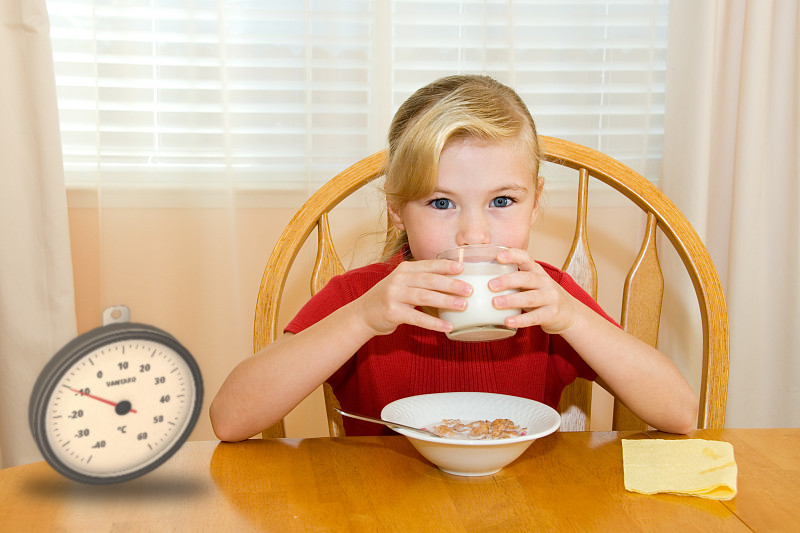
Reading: {"value": -10, "unit": "°C"}
